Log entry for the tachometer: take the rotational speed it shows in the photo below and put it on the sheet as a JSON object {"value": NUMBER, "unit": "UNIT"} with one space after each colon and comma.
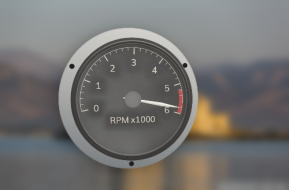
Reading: {"value": 5800, "unit": "rpm"}
